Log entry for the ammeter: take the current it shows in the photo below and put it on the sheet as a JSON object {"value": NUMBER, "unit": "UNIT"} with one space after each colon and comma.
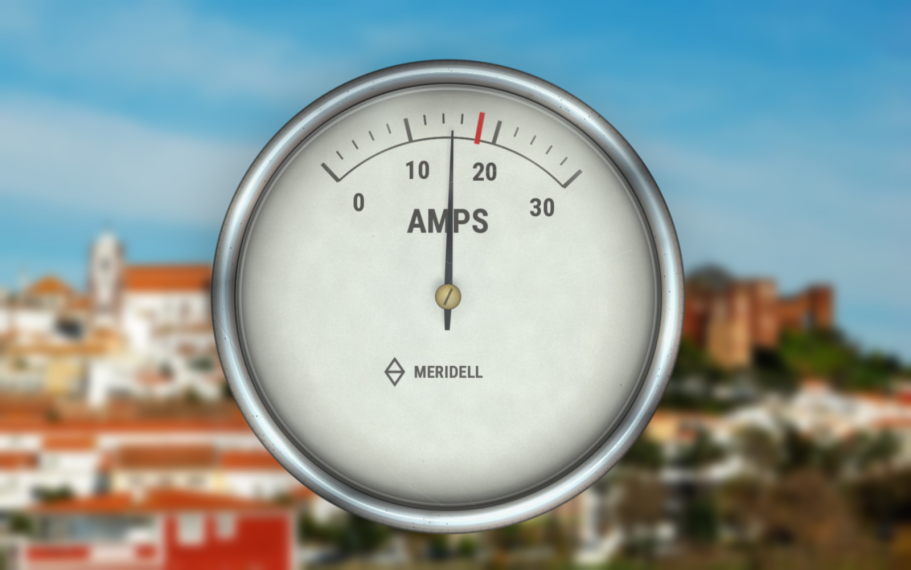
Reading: {"value": 15, "unit": "A"}
